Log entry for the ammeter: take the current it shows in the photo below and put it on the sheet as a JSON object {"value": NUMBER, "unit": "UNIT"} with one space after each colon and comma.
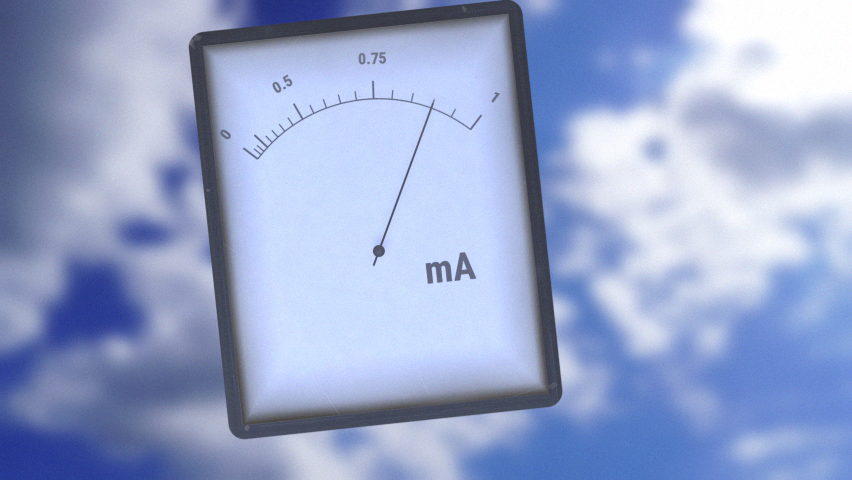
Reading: {"value": 0.9, "unit": "mA"}
